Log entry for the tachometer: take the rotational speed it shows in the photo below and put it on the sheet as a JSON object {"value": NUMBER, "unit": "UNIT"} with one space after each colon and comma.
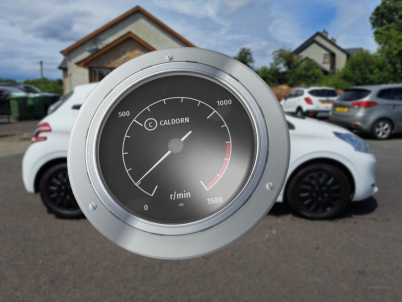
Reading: {"value": 100, "unit": "rpm"}
